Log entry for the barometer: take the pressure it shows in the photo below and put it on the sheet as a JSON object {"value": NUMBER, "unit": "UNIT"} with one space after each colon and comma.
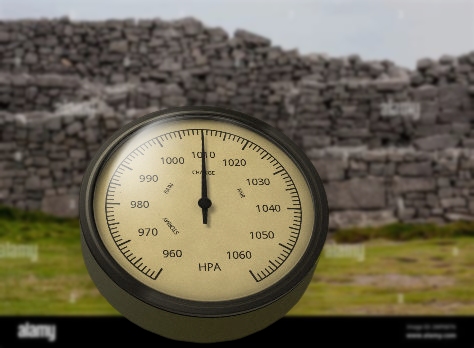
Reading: {"value": 1010, "unit": "hPa"}
